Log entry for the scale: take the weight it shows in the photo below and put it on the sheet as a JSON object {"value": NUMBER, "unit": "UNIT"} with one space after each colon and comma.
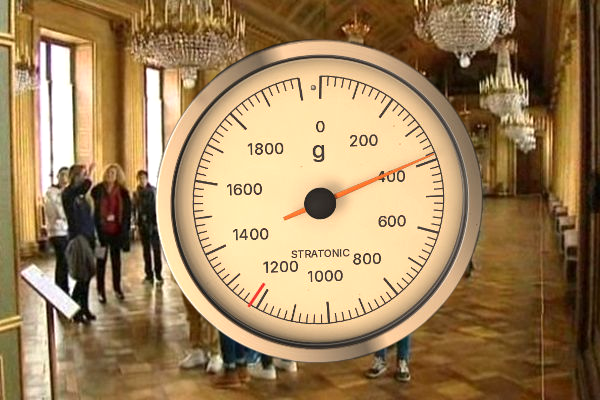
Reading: {"value": 380, "unit": "g"}
